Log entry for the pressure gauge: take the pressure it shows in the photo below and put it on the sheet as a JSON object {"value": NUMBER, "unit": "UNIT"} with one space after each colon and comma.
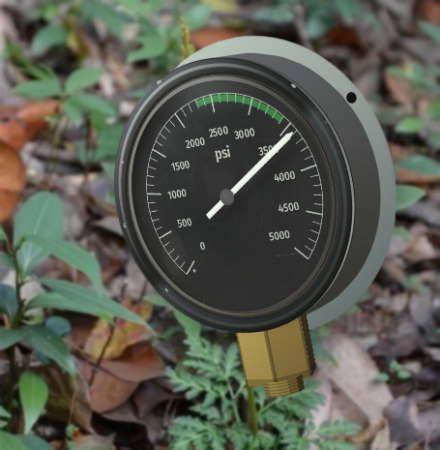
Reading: {"value": 3600, "unit": "psi"}
